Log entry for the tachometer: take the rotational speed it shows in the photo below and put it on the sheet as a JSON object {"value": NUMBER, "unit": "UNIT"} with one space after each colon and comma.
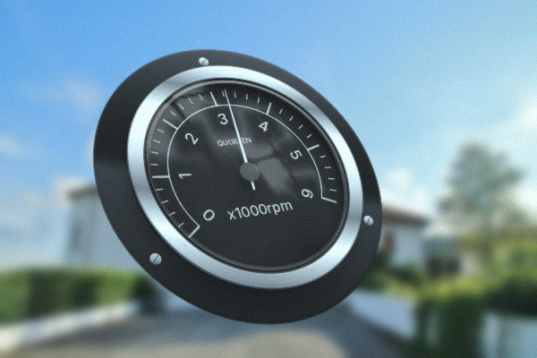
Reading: {"value": 3200, "unit": "rpm"}
